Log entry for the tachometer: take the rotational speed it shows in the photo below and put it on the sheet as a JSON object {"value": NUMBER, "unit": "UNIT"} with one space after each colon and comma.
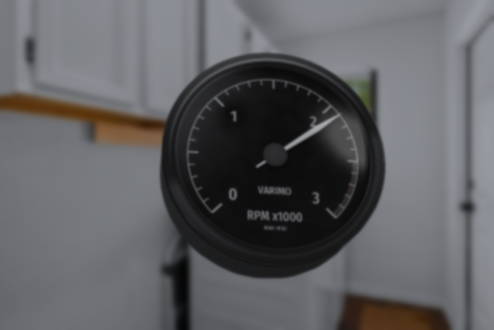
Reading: {"value": 2100, "unit": "rpm"}
